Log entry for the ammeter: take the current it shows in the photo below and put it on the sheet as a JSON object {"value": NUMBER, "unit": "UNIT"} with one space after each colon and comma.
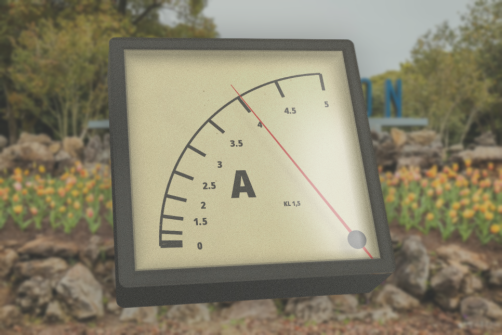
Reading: {"value": 4, "unit": "A"}
